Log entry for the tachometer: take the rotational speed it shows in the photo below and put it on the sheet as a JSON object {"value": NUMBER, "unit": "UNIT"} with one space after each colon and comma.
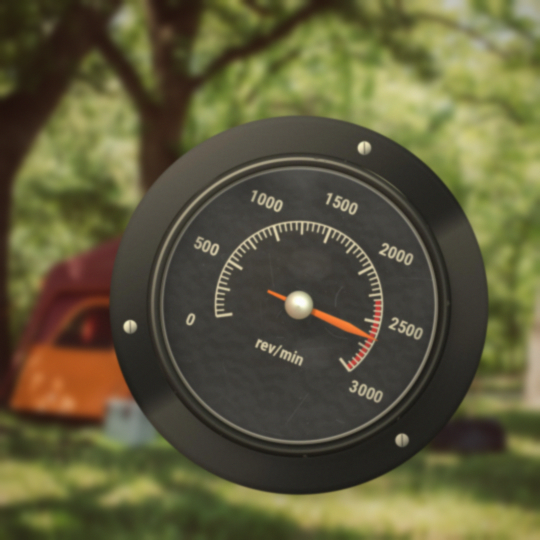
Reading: {"value": 2650, "unit": "rpm"}
